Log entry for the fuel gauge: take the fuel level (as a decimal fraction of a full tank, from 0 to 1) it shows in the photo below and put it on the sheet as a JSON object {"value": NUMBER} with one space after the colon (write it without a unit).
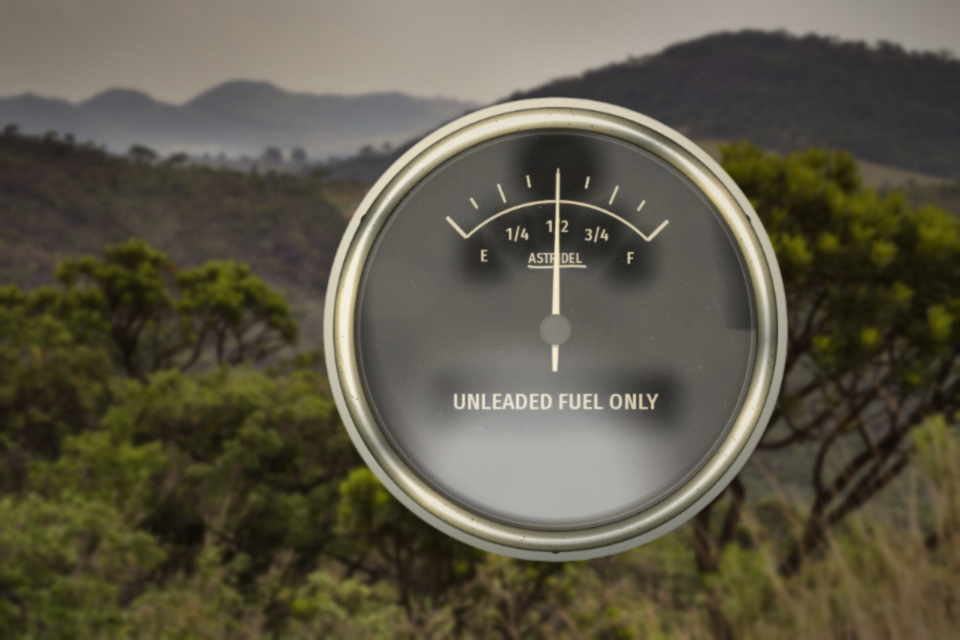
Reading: {"value": 0.5}
